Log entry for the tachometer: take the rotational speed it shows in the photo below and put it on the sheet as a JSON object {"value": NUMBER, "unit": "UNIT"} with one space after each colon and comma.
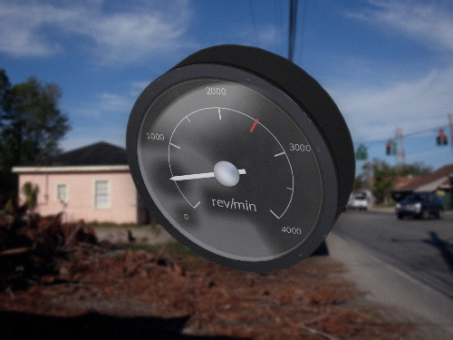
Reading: {"value": 500, "unit": "rpm"}
